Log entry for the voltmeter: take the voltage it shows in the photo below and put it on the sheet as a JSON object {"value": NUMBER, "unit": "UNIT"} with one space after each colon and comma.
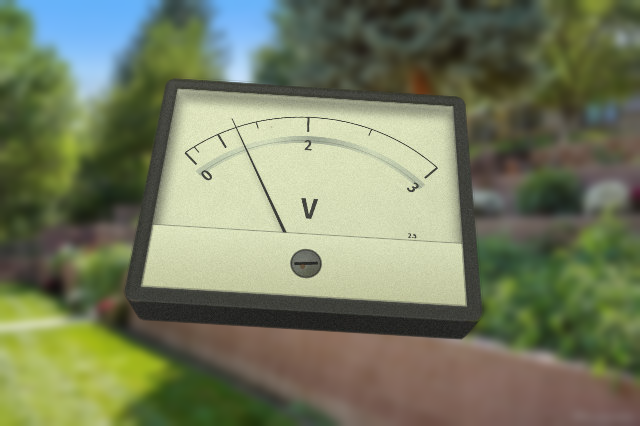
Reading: {"value": 1.25, "unit": "V"}
